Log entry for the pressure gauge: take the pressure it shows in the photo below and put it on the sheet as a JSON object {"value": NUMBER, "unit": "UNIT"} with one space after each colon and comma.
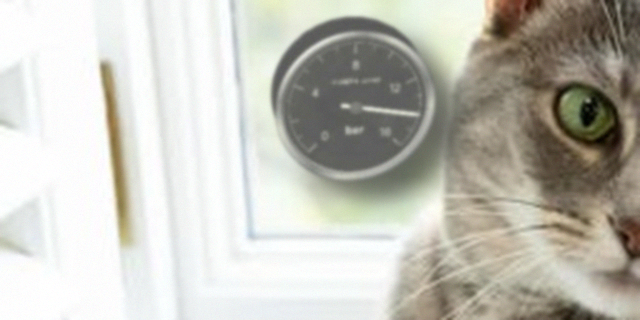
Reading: {"value": 14, "unit": "bar"}
